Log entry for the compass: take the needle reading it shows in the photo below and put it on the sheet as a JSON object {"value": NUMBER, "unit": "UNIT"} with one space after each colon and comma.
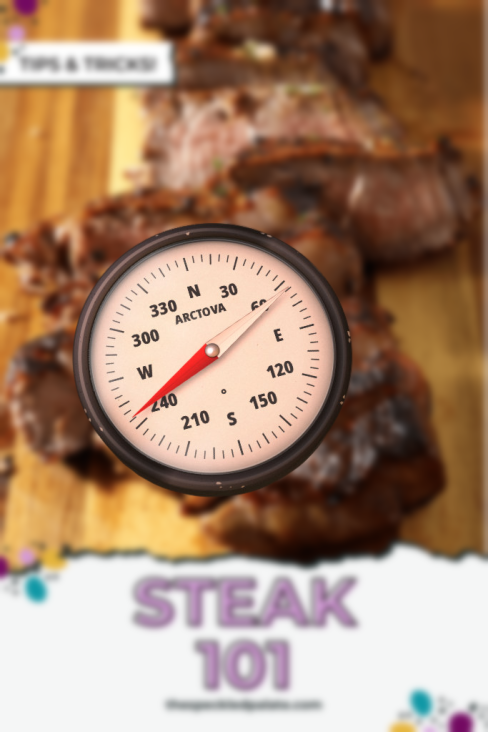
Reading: {"value": 245, "unit": "°"}
